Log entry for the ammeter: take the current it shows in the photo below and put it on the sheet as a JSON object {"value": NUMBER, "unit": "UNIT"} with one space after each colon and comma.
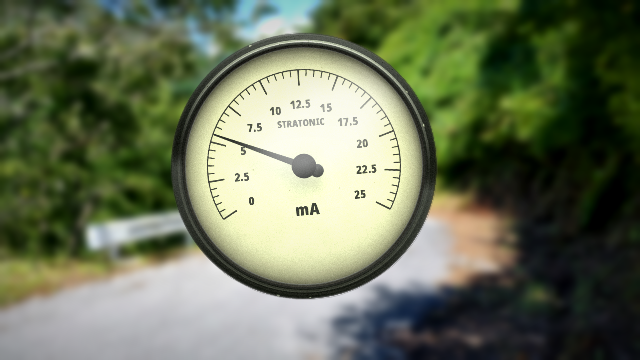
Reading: {"value": 5.5, "unit": "mA"}
